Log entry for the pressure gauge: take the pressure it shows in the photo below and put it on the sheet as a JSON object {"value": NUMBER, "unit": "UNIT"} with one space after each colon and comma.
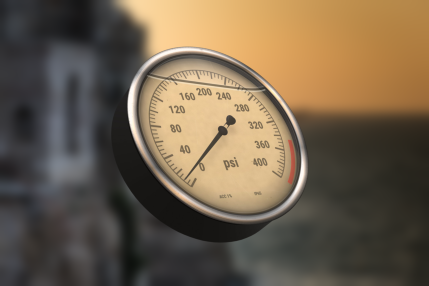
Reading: {"value": 10, "unit": "psi"}
